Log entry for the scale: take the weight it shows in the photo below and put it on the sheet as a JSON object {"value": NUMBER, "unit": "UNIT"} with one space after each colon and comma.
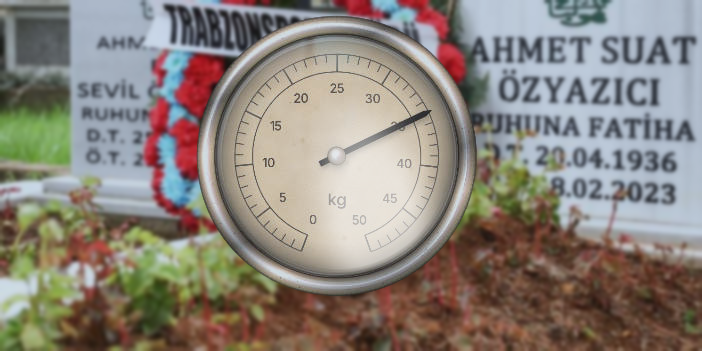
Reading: {"value": 35, "unit": "kg"}
